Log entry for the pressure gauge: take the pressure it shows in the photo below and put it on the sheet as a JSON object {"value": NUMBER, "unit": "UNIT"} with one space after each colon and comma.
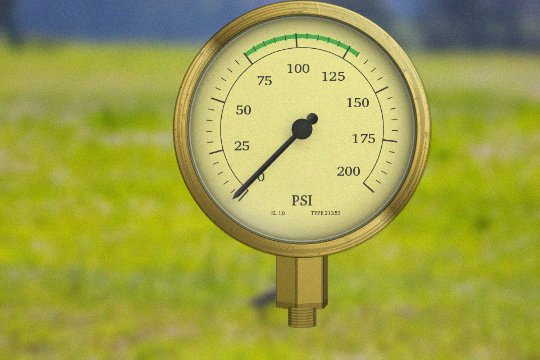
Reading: {"value": 2.5, "unit": "psi"}
